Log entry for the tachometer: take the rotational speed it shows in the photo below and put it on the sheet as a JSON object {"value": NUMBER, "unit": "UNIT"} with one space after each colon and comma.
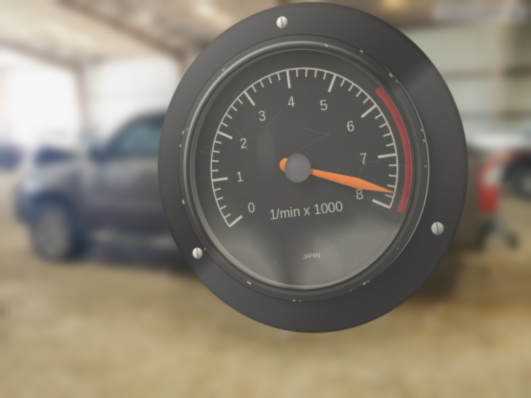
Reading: {"value": 7700, "unit": "rpm"}
